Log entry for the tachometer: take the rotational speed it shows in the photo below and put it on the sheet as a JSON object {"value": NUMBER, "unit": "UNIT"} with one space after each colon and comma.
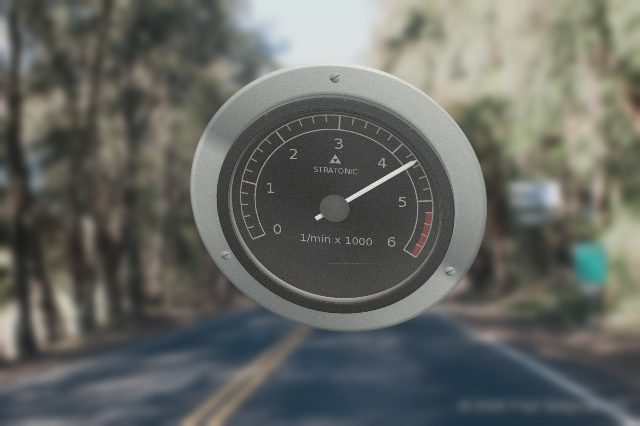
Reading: {"value": 4300, "unit": "rpm"}
